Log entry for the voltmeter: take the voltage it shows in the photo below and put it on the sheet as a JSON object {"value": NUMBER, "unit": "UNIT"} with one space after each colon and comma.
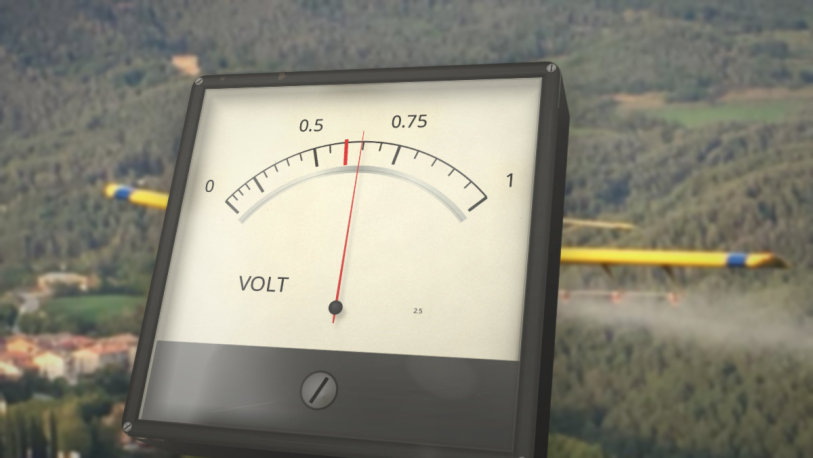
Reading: {"value": 0.65, "unit": "V"}
